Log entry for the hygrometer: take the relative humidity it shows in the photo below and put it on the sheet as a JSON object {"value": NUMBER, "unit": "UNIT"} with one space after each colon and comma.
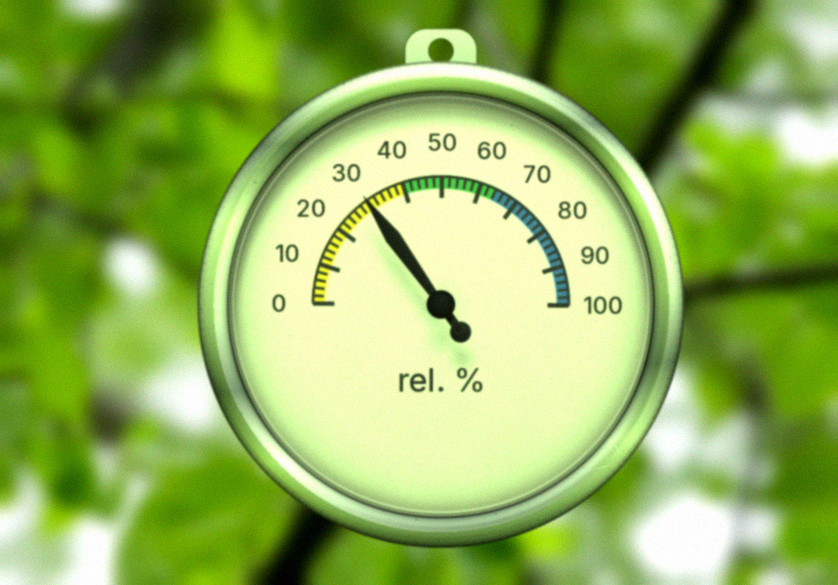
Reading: {"value": 30, "unit": "%"}
